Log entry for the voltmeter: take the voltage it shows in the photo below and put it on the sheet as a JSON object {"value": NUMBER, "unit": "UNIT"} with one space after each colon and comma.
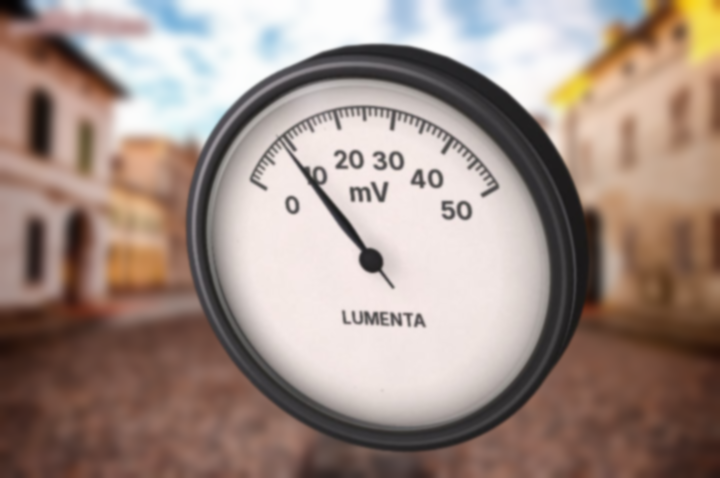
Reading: {"value": 10, "unit": "mV"}
